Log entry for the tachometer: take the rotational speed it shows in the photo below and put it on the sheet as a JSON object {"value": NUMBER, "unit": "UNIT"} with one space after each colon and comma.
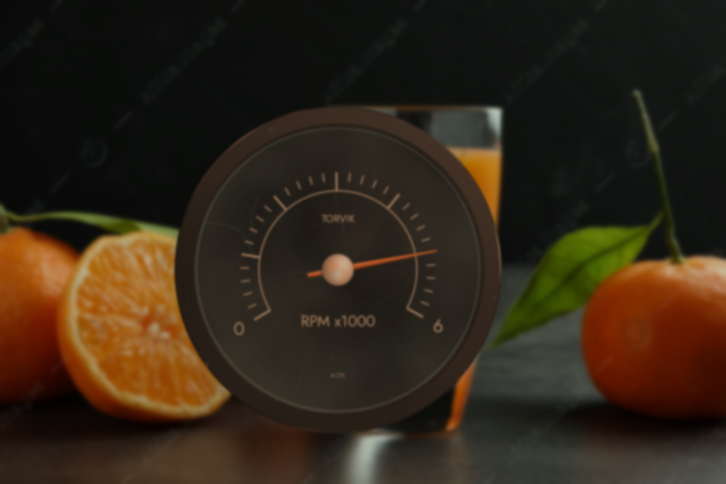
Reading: {"value": 5000, "unit": "rpm"}
